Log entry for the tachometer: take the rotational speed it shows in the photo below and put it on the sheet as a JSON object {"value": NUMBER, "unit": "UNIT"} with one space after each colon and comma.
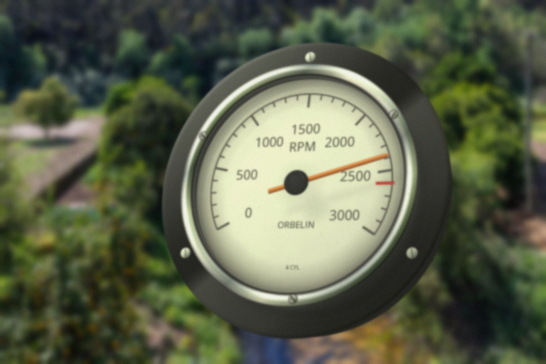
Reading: {"value": 2400, "unit": "rpm"}
